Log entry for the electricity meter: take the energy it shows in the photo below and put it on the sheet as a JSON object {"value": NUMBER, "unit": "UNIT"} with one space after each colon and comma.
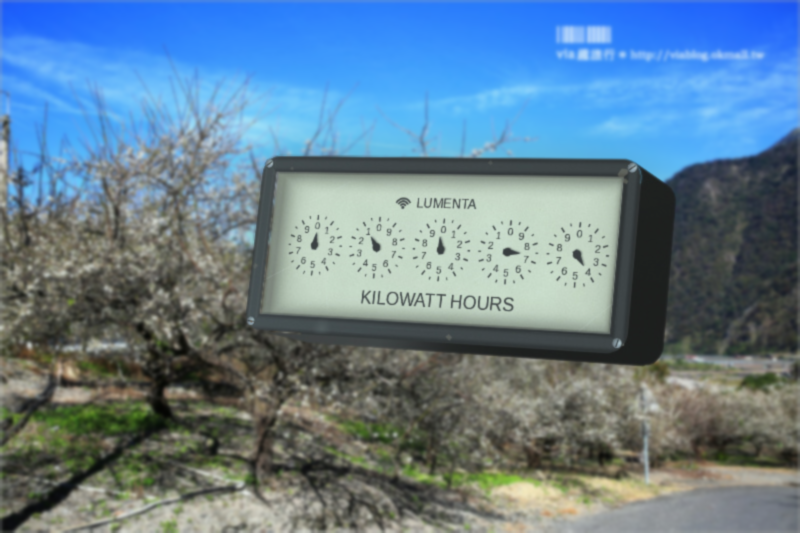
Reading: {"value": 974, "unit": "kWh"}
